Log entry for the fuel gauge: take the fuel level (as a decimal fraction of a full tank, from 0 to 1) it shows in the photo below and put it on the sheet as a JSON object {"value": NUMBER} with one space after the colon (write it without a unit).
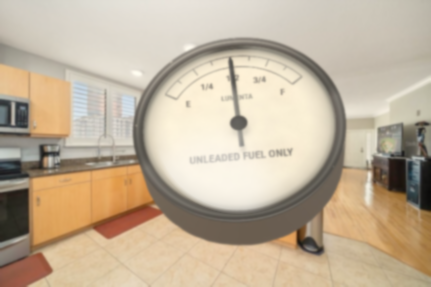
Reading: {"value": 0.5}
